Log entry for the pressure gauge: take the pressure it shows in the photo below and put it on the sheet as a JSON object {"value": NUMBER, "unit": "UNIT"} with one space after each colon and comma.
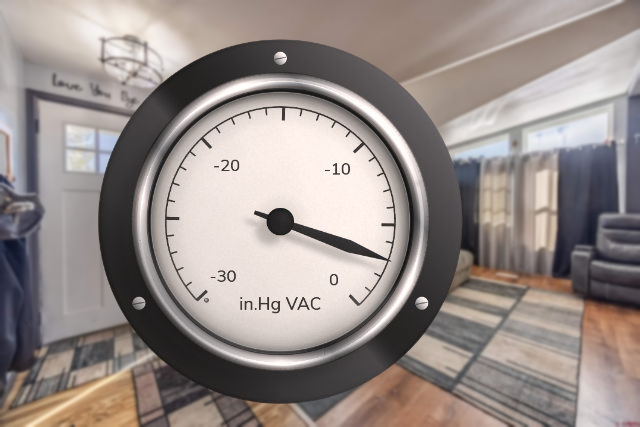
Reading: {"value": -3, "unit": "inHg"}
